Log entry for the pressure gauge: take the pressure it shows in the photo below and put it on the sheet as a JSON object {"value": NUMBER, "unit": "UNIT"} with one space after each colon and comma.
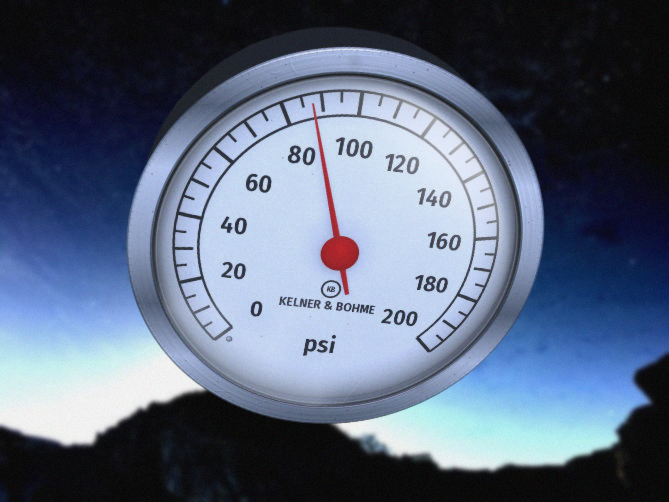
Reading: {"value": 87.5, "unit": "psi"}
